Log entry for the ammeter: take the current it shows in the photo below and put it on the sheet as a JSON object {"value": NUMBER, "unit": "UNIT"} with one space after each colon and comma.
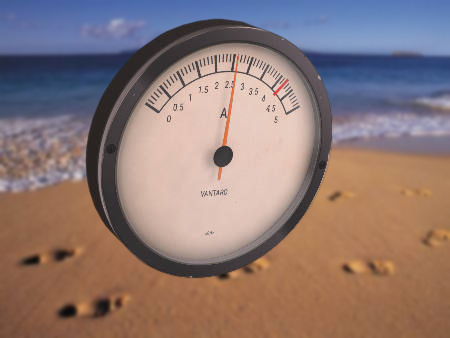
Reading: {"value": 2.5, "unit": "A"}
